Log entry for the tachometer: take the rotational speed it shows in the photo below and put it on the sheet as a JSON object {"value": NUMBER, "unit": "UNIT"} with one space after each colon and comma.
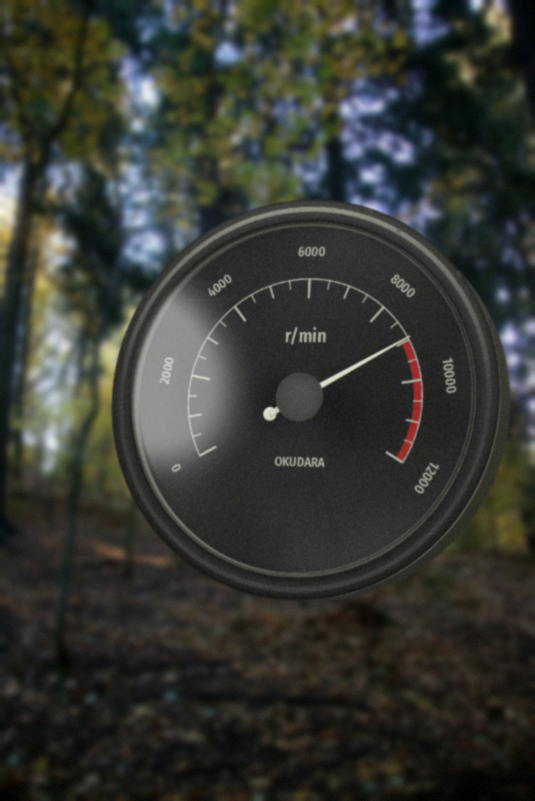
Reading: {"value": 9000, "unit": "rpm"}
